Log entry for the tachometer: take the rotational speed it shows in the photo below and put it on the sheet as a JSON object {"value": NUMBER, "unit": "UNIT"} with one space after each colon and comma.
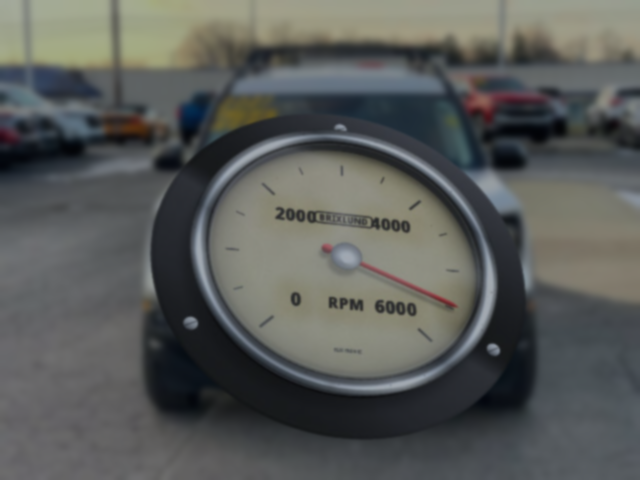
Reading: {"value": 5500, "unit": "rpm"}
